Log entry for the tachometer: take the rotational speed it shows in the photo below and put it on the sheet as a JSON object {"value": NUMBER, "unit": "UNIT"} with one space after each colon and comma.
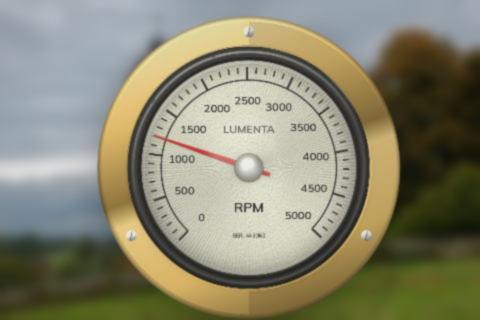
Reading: {"value": 1200, "unit": "rpm"}
